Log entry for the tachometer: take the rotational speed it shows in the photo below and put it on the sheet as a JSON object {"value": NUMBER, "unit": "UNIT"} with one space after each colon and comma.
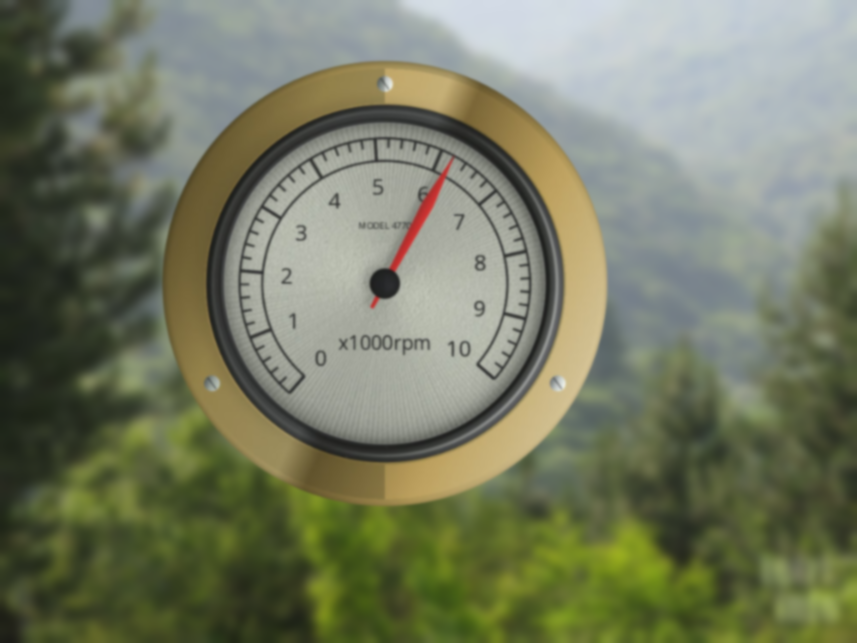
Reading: {"value": 6200, "unit": "rpm"}
